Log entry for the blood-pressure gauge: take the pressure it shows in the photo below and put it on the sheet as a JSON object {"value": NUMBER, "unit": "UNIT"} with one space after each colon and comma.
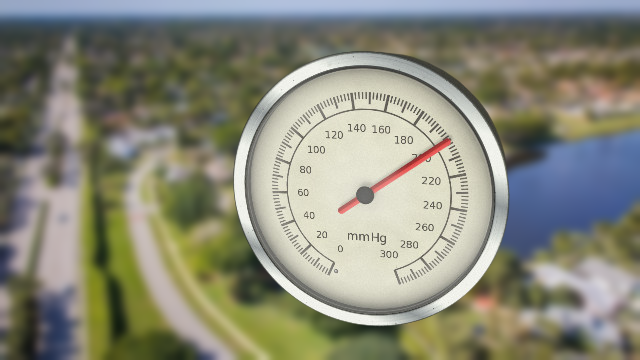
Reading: {"value": 200, "unit": "mmHg"}
